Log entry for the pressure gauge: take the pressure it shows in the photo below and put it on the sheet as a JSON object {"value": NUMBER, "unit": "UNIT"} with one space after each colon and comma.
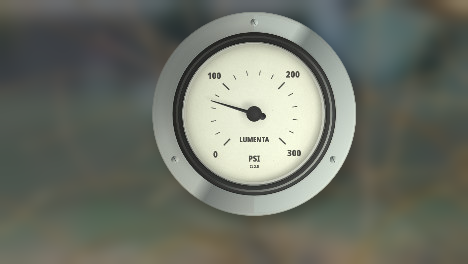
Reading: {"value": 70, "unit": "psi"}
